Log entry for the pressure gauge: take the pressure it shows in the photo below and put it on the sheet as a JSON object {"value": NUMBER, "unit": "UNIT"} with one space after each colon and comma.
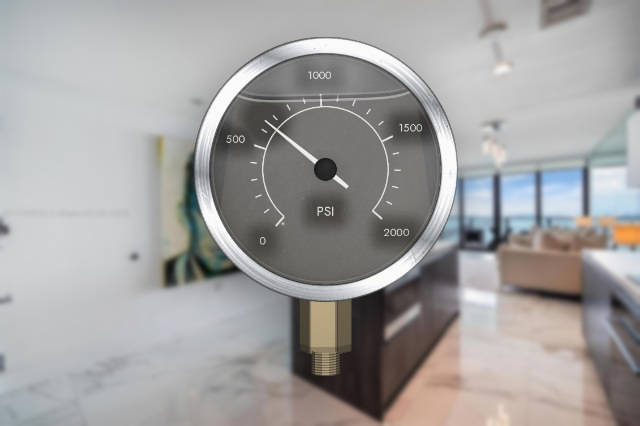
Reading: {"value": 650, "unit": "psi"}
